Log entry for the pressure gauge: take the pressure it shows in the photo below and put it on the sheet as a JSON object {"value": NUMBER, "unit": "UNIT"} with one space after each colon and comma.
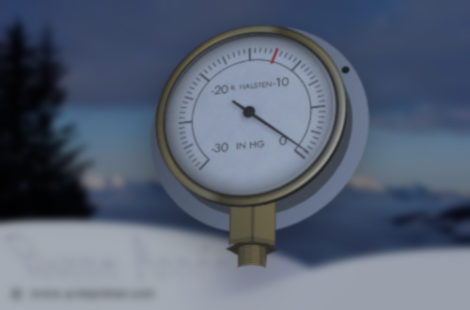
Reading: {"value": -0.5, "unit": "inHg"}
